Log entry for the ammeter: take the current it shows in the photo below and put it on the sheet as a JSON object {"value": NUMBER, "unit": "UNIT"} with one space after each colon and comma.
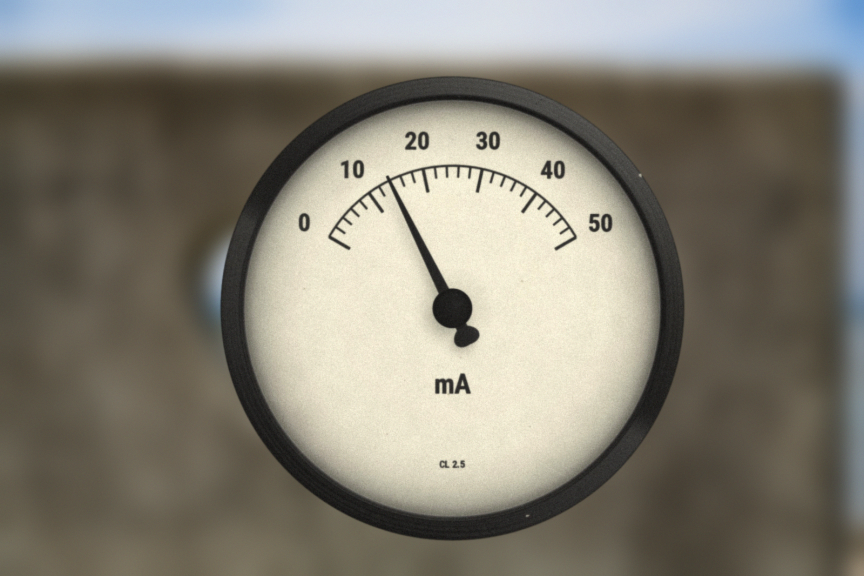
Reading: {"value": 14, "unit": "mA"}
